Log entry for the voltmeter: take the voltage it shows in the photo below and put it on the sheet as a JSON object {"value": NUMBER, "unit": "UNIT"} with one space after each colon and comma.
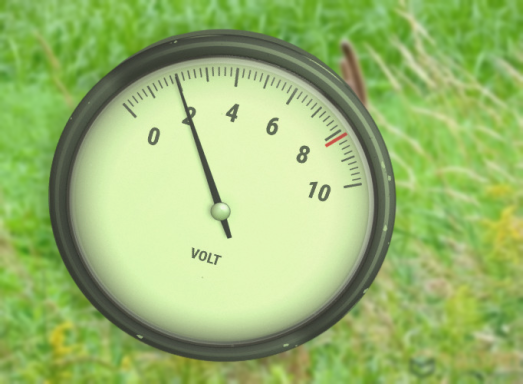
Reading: {"value": 2, "unit": "V"}
